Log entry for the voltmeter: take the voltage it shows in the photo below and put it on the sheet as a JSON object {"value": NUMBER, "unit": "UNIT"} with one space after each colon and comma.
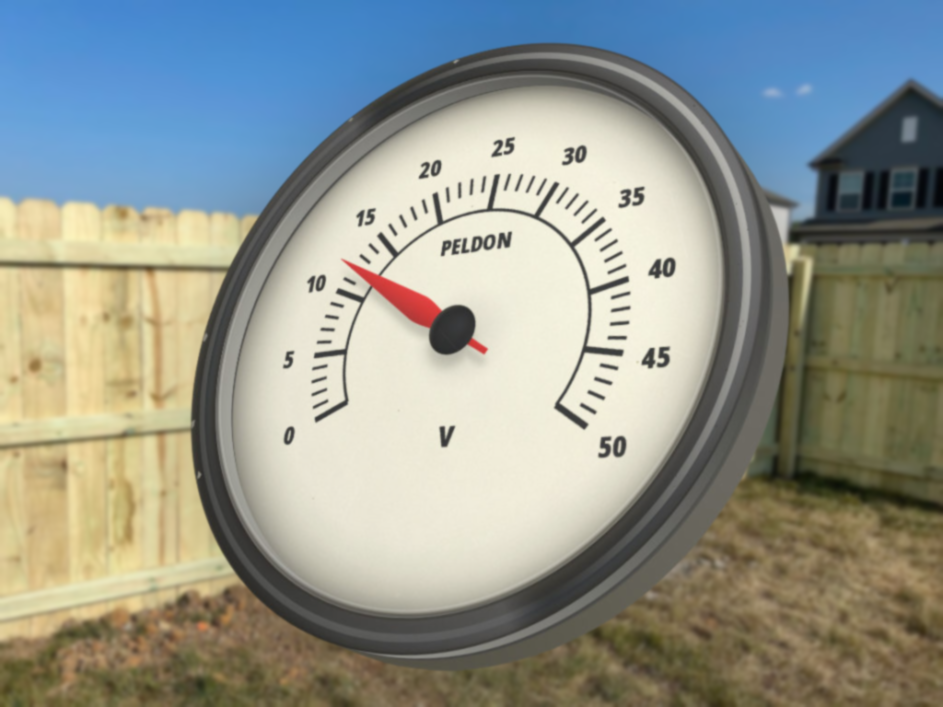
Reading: {"value": 12, "unit": "V"}
